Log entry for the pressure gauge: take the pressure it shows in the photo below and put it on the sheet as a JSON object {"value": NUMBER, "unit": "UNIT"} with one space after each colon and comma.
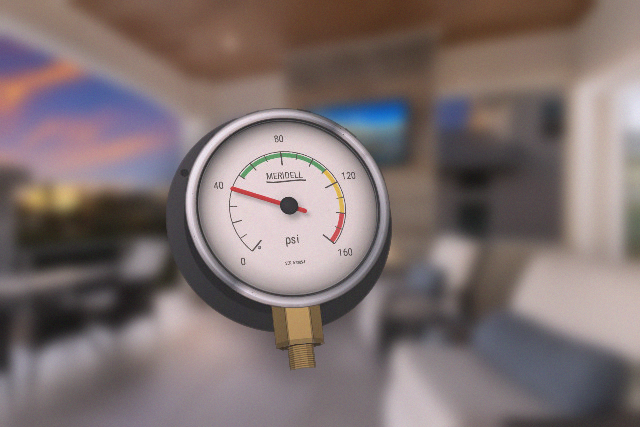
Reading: {"value": 40, "unit": "psi"}
